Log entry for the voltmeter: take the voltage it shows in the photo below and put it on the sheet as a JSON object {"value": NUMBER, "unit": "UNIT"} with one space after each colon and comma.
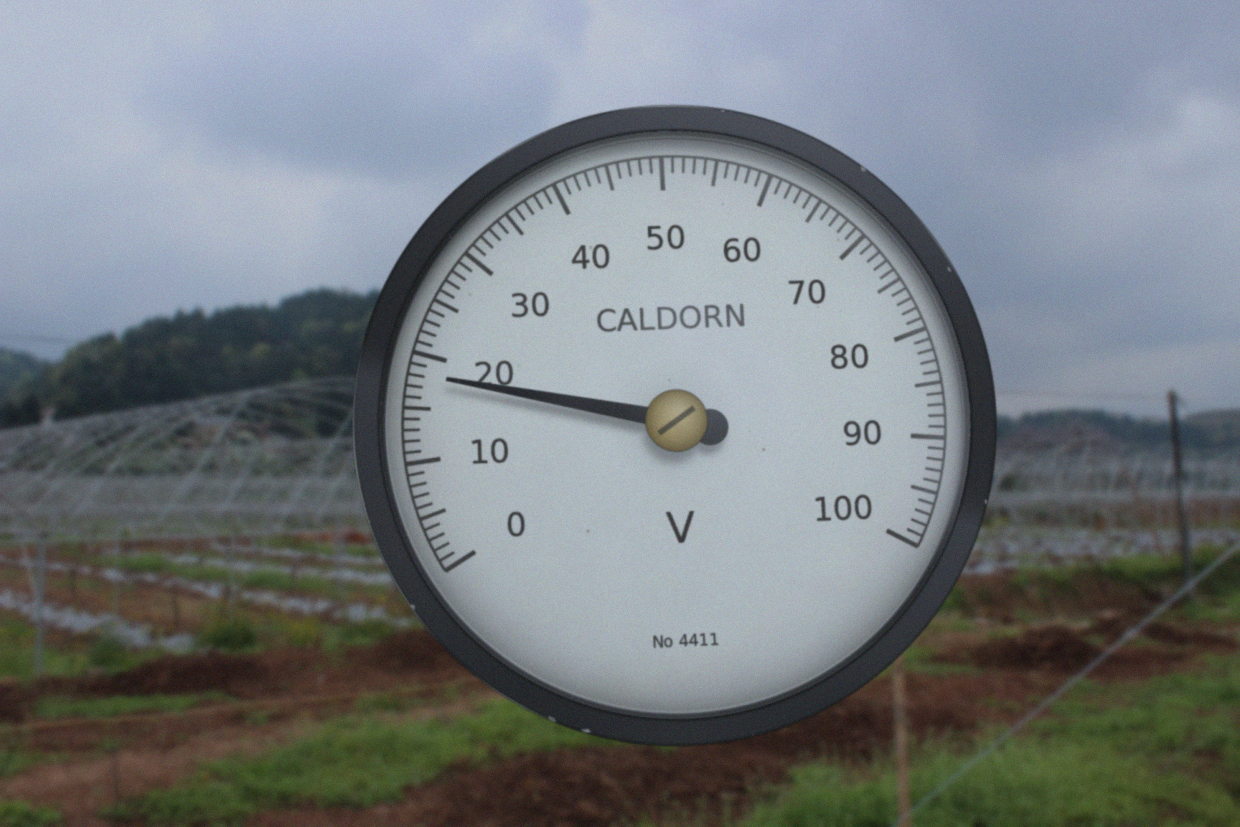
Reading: {"value": 18, "unit": "V"}
